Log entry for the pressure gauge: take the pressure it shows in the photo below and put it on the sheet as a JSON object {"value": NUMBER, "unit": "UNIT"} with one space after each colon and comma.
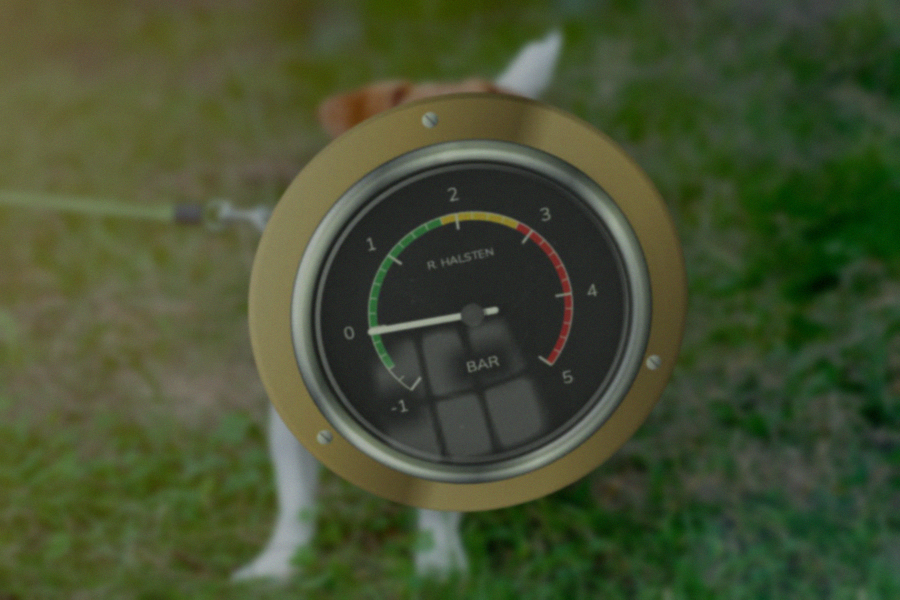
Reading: {"value": 0, "unit": "bar"}
